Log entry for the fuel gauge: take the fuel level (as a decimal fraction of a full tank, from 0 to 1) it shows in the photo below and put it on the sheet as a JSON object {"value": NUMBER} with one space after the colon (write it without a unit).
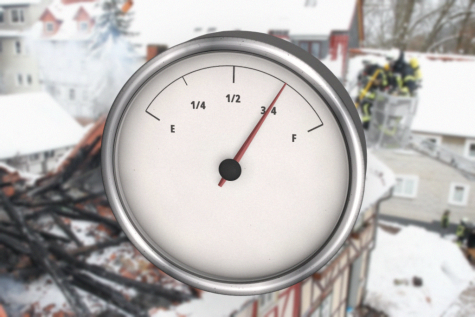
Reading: {"value": 0.75}
